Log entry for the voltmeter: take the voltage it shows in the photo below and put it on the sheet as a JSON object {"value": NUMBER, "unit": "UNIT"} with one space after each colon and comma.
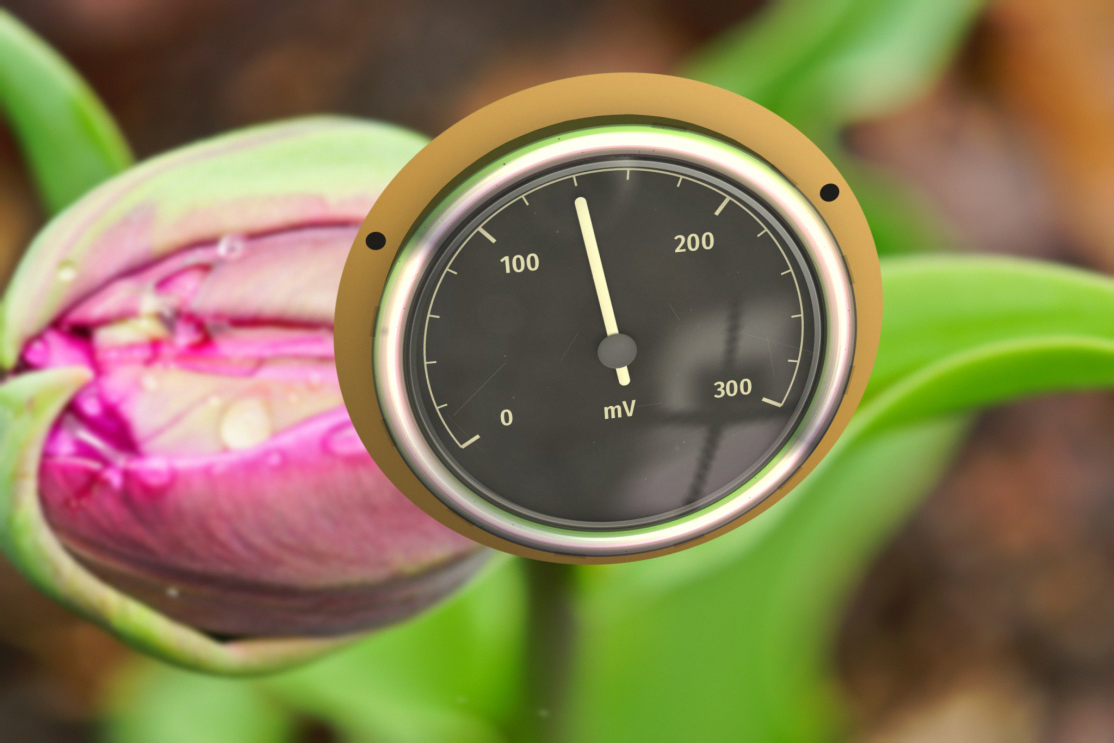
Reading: {"value": 140, "unit": "mV"}
